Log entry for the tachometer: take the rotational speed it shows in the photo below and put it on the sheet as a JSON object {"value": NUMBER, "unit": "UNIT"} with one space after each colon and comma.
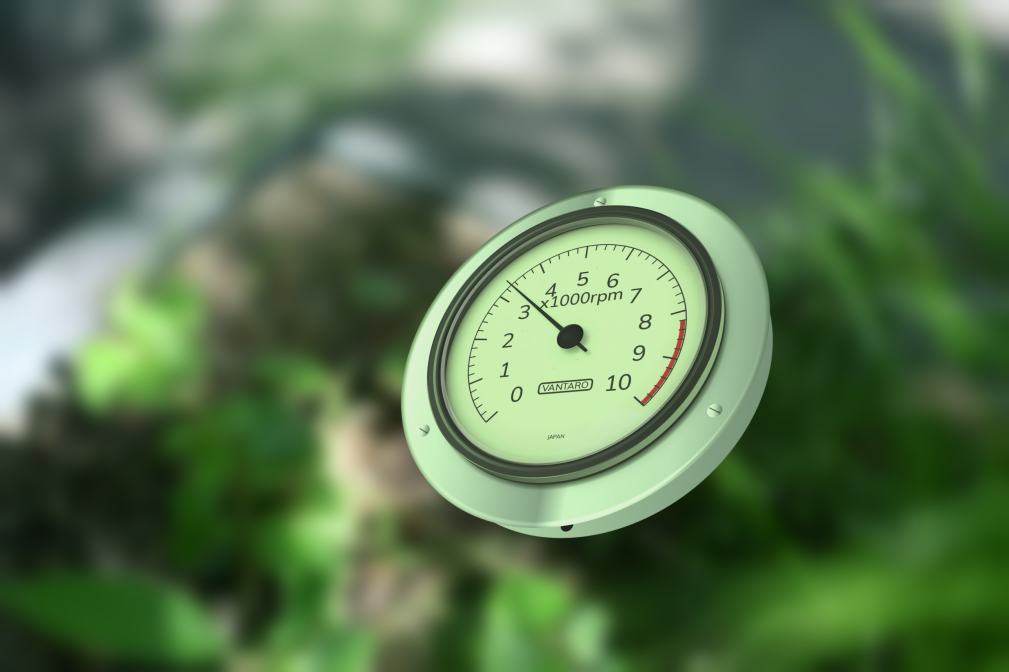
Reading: {"value": 3300, "unit": "rpm"}
